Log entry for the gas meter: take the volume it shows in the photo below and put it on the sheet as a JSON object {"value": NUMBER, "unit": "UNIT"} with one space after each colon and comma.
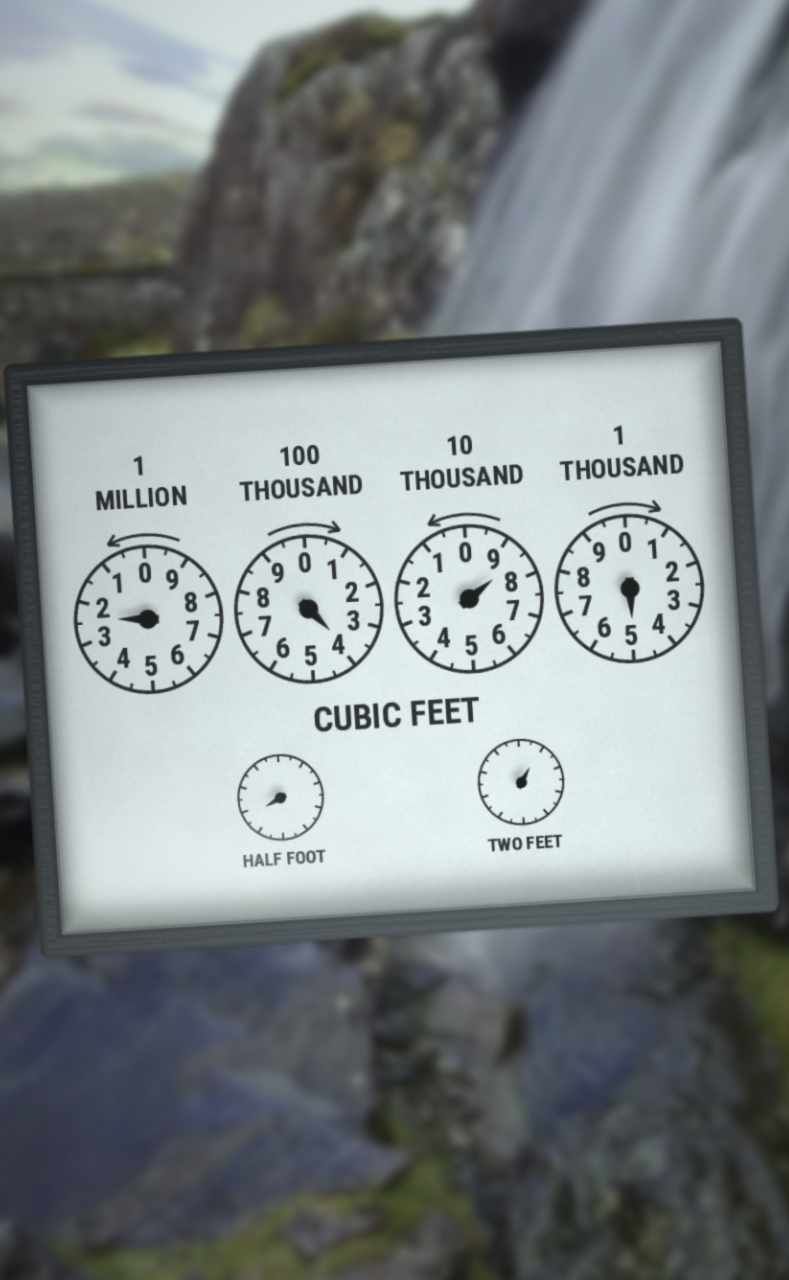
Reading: {"value": 238500, "unit": "ft³"}
